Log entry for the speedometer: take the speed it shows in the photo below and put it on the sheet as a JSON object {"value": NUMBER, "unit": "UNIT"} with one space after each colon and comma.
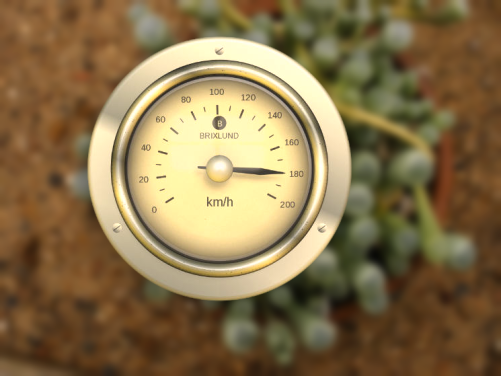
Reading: {"value": 180, "unit": "km/h"}
